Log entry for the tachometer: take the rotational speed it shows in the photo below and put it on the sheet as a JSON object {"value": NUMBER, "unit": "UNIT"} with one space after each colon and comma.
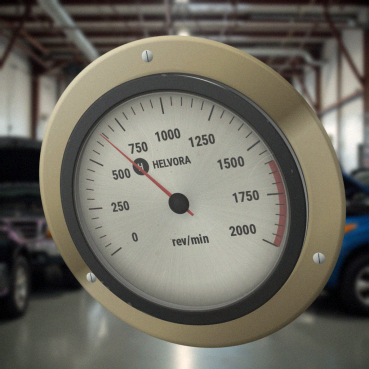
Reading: {"value": 650, "unit": "rpm"}
